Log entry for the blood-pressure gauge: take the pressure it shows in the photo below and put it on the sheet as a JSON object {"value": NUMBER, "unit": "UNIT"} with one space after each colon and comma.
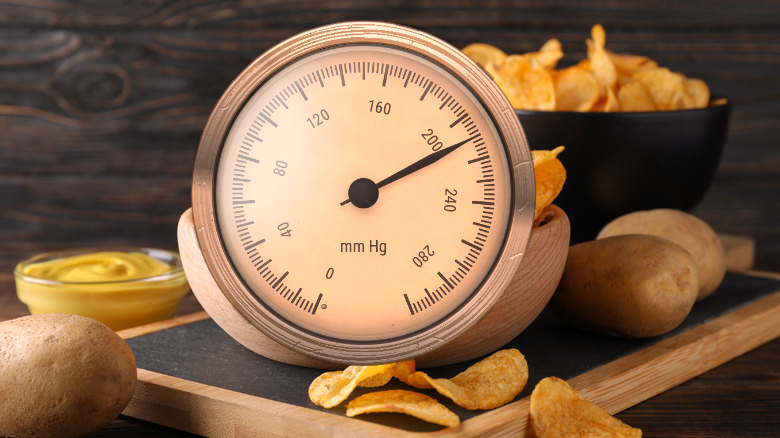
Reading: {"value": 210, "unit": "mmHg"}
